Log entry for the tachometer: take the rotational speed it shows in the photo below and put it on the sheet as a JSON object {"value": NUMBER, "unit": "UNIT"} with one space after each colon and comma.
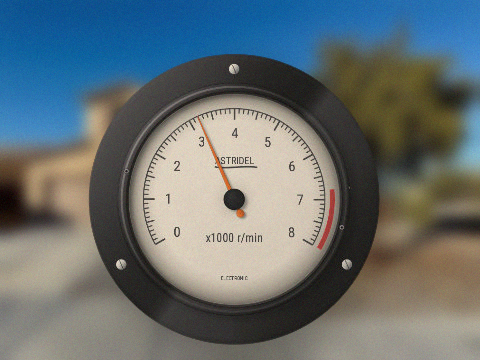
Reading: {"value": 3200, "unit": "rpm"}
